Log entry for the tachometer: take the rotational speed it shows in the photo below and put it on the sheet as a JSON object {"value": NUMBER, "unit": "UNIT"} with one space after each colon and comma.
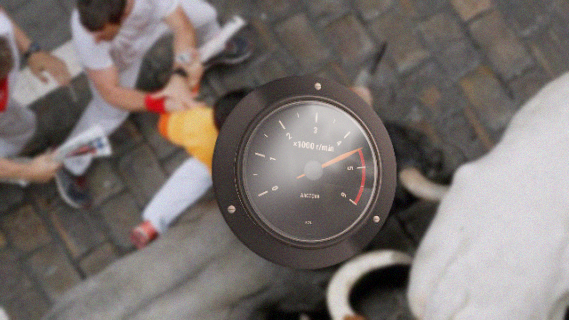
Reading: {"value": 4500, "unit": "rpm"}
